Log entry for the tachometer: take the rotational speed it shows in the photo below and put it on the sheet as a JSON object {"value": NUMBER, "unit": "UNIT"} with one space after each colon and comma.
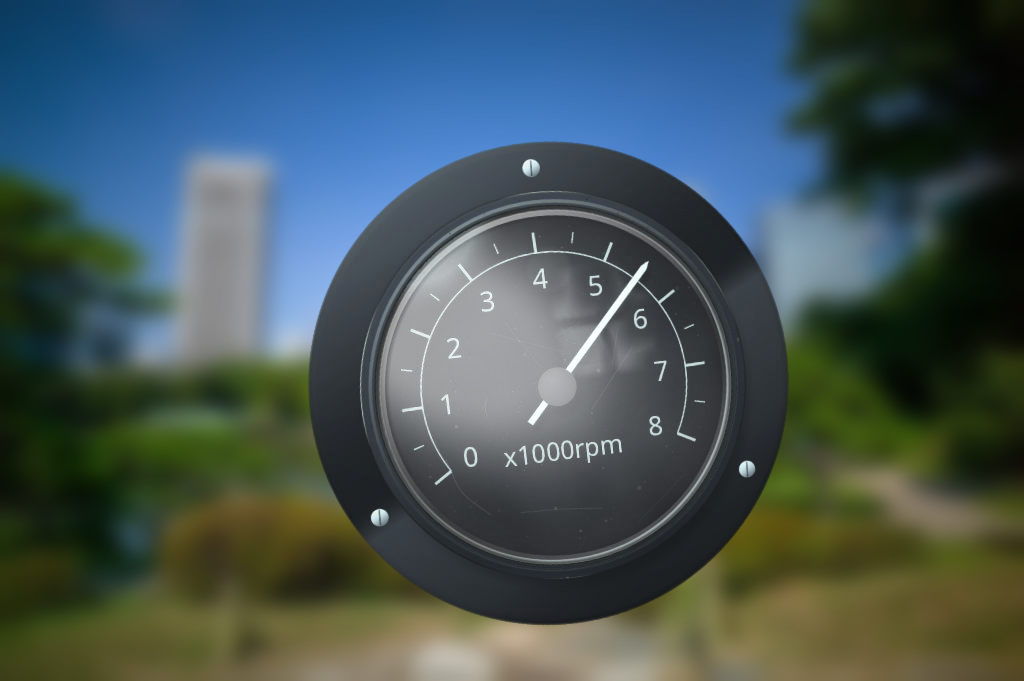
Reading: {"value": 5500, "unit": "rpm"}
